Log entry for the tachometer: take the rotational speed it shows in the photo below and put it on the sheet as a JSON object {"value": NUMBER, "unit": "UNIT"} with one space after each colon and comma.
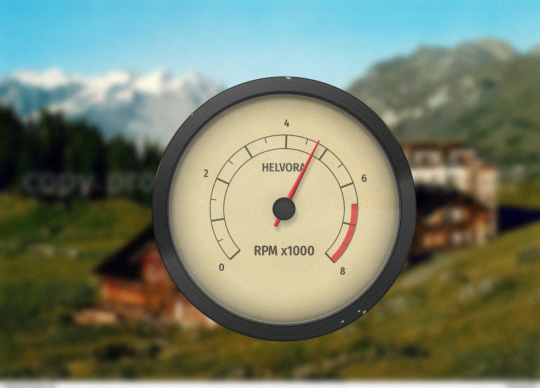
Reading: {"value": 4750, "unit": "rpm"}
